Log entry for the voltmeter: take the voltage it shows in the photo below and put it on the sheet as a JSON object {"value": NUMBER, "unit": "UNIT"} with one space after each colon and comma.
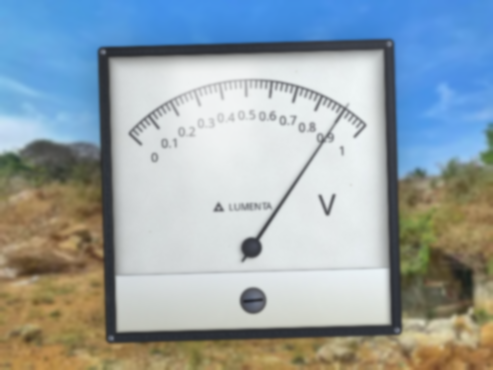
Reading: {"value": 0.9, "unit": "V"}
